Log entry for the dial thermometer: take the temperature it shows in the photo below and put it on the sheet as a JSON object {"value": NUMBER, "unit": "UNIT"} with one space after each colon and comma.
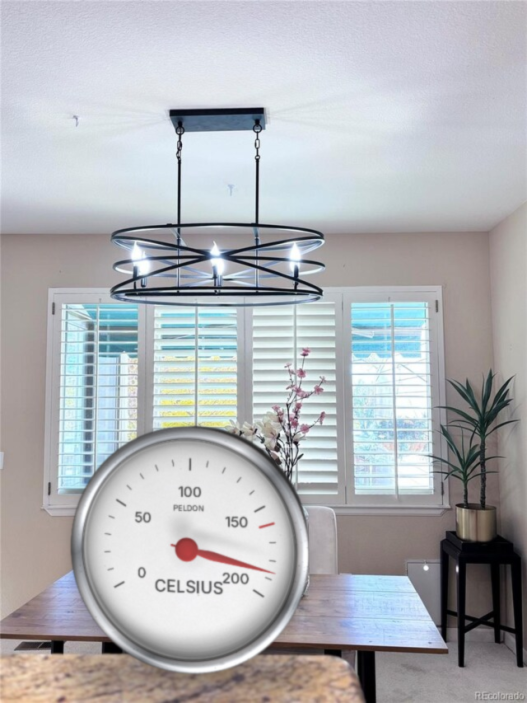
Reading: {"value": 185, "unit": "°C"}
